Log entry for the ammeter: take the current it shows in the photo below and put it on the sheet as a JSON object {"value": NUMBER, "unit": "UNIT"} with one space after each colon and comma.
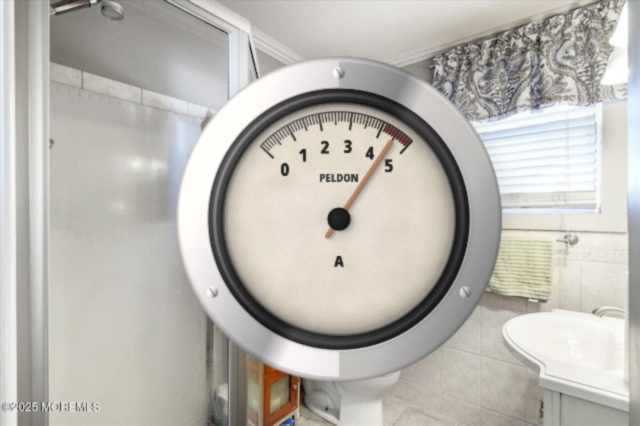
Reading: {"value": 4.5, "unit": "A"}
